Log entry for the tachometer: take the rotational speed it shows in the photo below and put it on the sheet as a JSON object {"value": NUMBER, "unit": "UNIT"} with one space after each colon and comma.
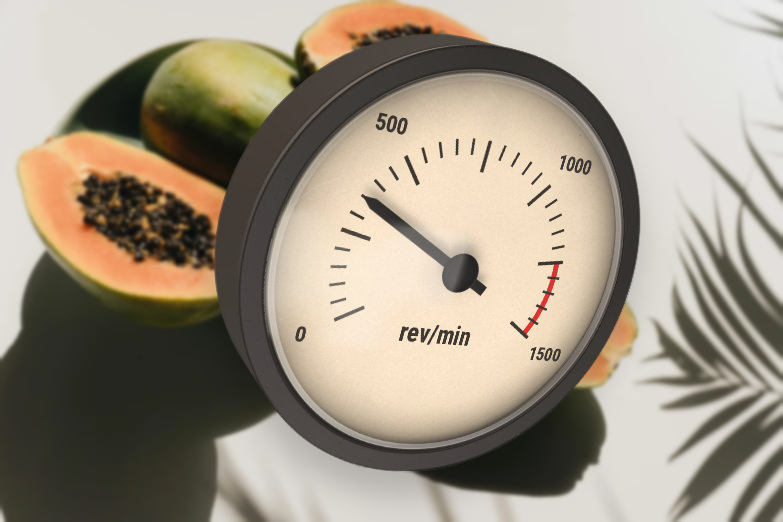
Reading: {"value": 350, "unit": "rpm"}
